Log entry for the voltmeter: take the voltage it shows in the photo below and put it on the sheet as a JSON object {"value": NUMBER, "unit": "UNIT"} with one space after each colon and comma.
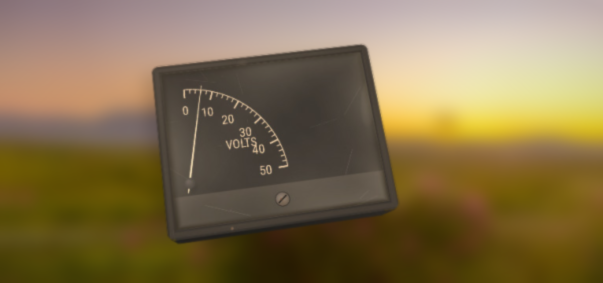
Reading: {"value": 6, "unit": "V"}
